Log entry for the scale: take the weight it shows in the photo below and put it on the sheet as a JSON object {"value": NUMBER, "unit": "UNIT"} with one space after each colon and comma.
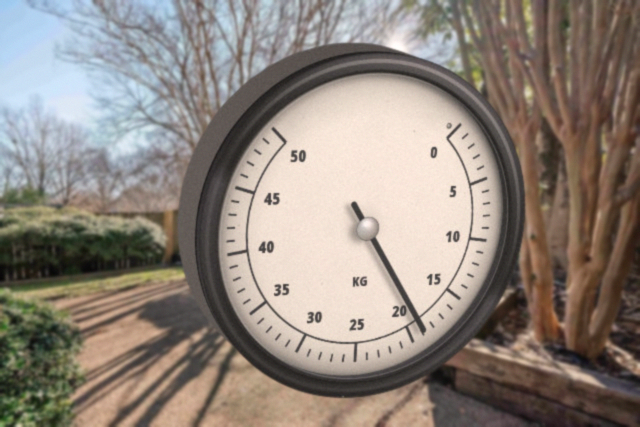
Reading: {"value": 19, "unit": "kg"}
